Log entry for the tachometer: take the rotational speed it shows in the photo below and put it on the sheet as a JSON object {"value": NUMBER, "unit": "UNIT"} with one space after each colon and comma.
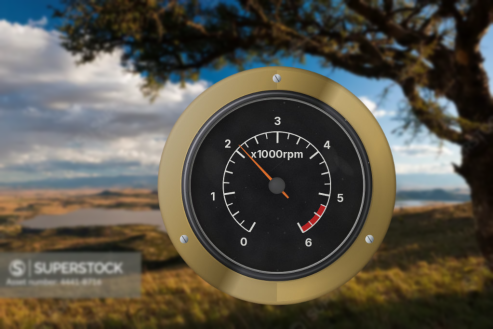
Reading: {"value": 2125, "unit": "rpm"}
